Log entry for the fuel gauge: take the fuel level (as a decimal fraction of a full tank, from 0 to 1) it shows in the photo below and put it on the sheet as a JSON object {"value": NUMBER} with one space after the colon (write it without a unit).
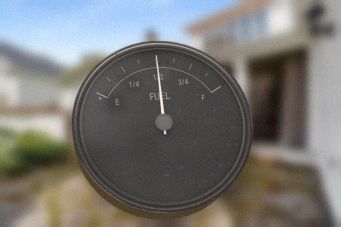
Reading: {"value": 0.5}
